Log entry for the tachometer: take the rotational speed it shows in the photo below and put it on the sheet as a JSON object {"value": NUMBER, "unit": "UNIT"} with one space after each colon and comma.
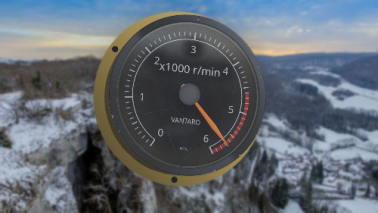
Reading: {"value": 5700, "unit": "rpm"}
